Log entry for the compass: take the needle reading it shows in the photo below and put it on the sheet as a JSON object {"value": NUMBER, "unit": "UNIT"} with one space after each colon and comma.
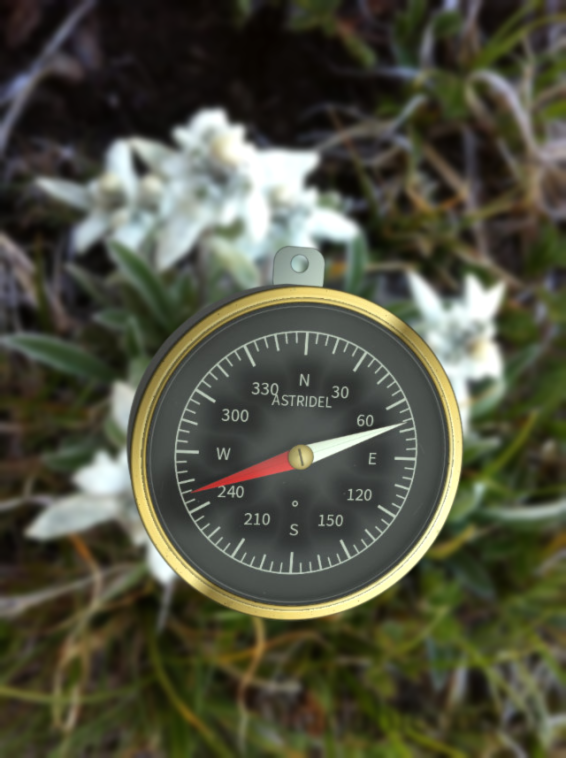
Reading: {"value": 250, "unit": "°"}
